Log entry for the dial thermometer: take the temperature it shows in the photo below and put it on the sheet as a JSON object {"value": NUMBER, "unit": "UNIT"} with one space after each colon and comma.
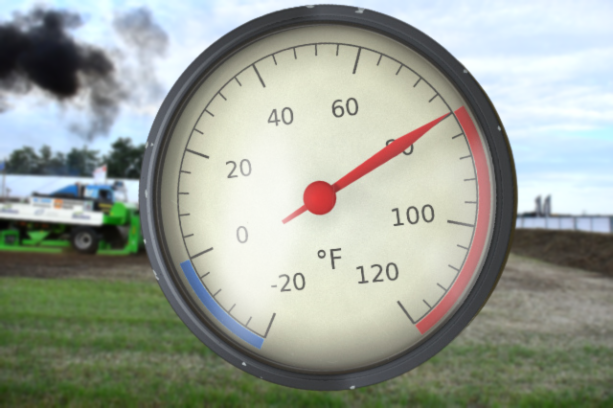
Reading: {"value": 80, "unit": "°F"}
